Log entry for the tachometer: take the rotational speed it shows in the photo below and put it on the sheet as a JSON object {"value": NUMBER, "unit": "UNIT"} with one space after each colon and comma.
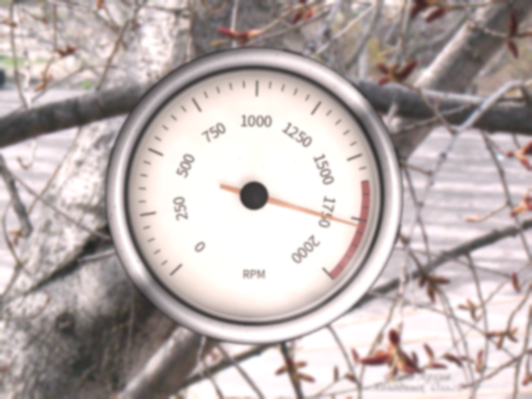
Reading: {"value": 1775, "unit": "rpm"}
